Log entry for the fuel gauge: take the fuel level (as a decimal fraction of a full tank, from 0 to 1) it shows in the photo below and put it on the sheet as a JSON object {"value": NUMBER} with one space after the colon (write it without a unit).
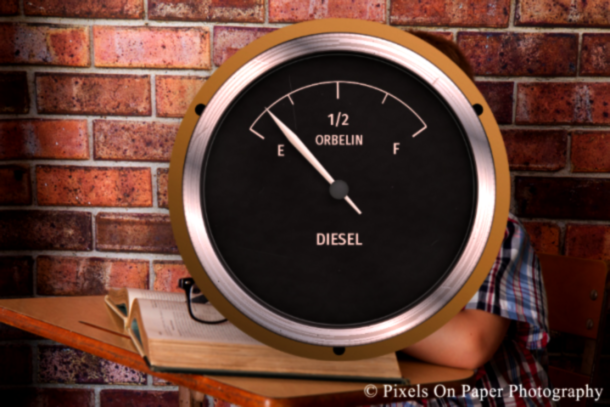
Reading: {"value": 0.125}
